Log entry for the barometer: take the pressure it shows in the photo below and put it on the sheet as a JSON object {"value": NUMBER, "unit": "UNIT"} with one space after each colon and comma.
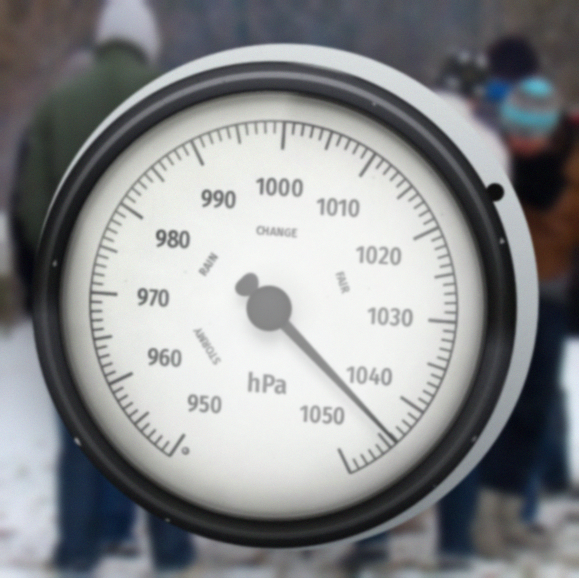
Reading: {"value": 1044, "unit": "hPa"}
